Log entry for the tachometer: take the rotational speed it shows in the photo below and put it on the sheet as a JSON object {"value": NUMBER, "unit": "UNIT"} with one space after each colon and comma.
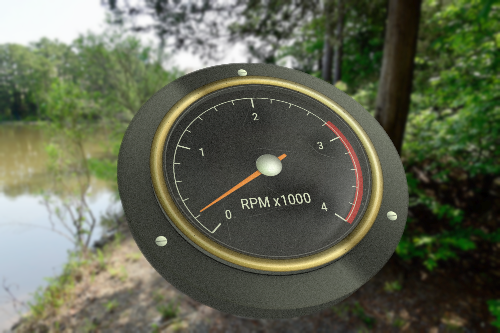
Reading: {"value": 200, "unit": "rpm"}
